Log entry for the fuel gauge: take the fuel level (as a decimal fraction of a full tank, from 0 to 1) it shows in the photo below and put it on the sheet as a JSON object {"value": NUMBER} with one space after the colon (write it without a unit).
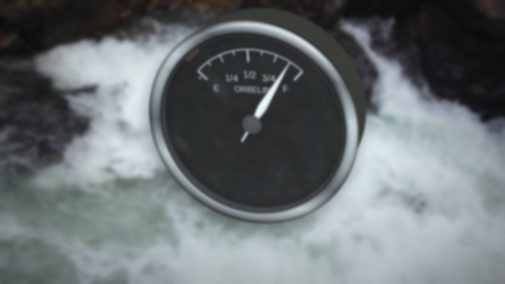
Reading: {"value": 0.875}
